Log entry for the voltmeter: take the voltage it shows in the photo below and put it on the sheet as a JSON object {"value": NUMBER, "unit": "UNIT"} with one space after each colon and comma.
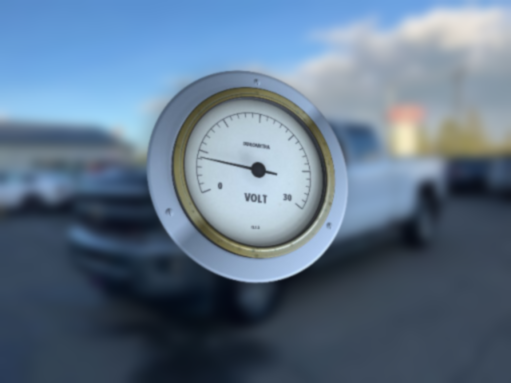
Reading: {"value": 4, "unit": "V"}
